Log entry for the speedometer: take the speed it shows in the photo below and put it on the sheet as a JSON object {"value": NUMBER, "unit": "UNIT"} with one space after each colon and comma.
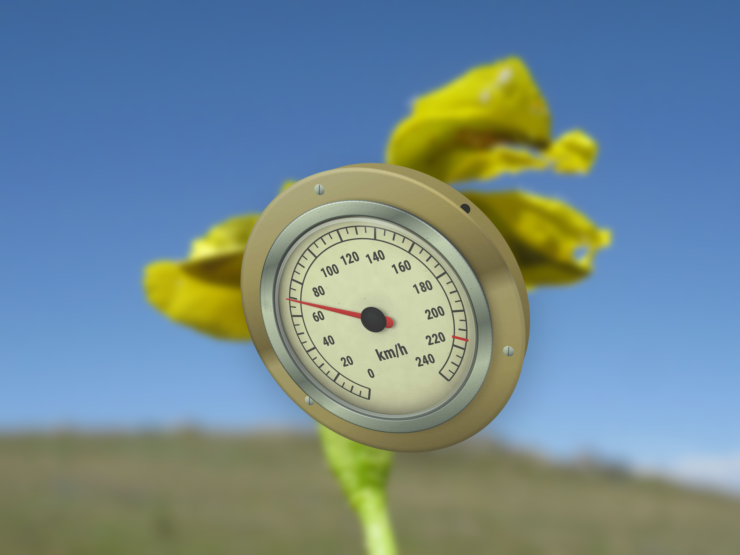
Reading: {"value": 70, "unit": "km/h"}
